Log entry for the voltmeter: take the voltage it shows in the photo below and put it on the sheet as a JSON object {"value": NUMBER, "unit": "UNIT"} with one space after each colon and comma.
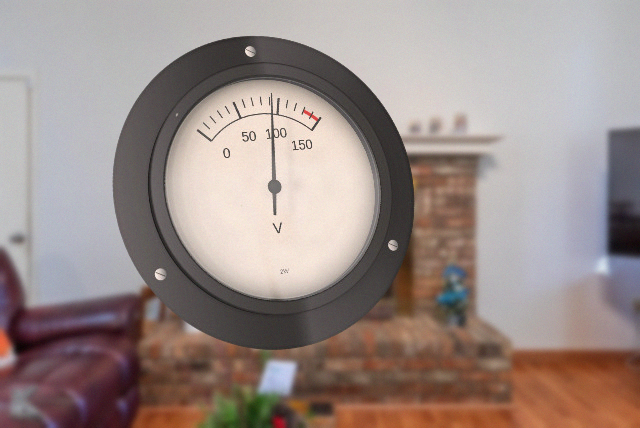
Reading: {"value": 90, "unit": "V"}
